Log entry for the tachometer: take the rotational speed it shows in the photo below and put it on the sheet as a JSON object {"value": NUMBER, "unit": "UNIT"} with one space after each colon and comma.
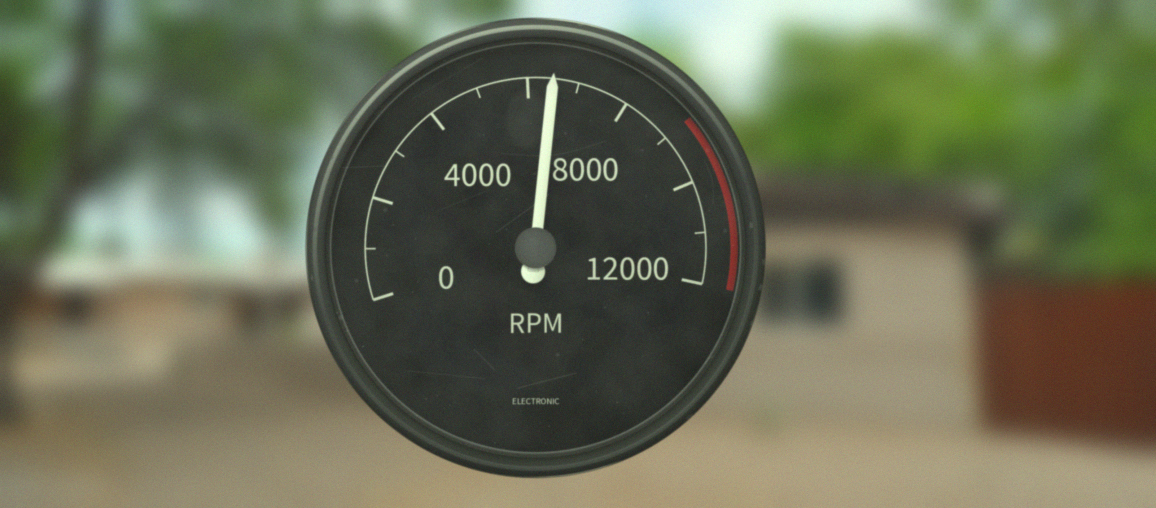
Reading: {"value": 6500, "unit": "rpm"}
